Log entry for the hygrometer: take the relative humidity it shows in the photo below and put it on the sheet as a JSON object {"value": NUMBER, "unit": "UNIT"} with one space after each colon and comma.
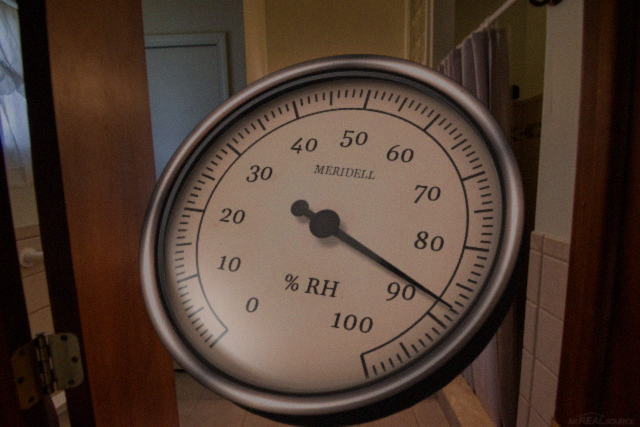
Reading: {"value": 88, "unit": "%"}
